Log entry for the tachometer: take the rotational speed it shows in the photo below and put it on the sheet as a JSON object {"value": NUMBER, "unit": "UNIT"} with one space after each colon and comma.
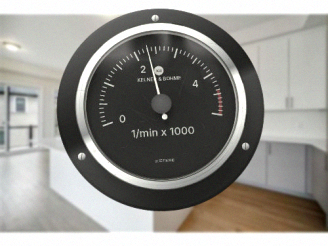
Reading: {"value": 2300, "unit": "rpm"}
